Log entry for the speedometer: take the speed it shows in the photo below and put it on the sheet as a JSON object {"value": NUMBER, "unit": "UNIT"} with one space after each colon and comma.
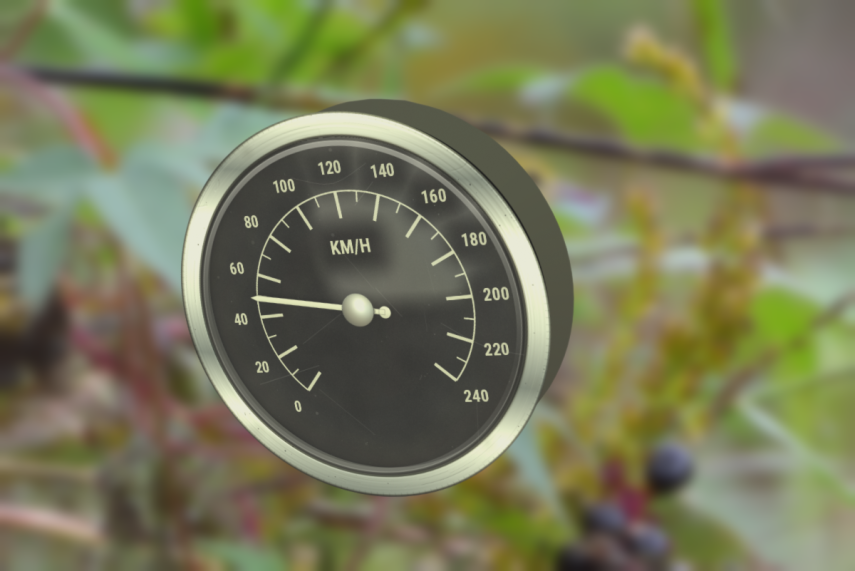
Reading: {"value": 50, "unit": "km/h"}
